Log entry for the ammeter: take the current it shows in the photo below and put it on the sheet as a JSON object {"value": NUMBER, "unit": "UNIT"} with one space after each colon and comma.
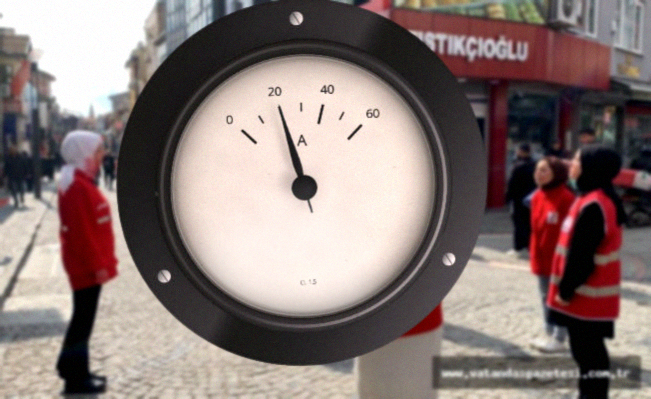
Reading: {"value": 20, "unit": "A"}
